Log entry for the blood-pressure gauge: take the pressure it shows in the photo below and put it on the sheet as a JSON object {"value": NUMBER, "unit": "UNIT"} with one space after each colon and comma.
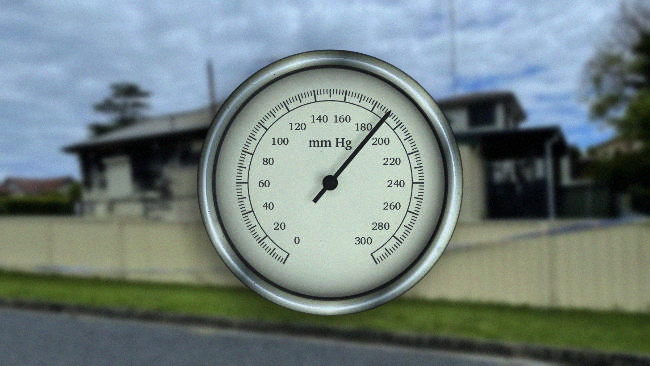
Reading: {"value": 190, "unit": "mmHg"}
